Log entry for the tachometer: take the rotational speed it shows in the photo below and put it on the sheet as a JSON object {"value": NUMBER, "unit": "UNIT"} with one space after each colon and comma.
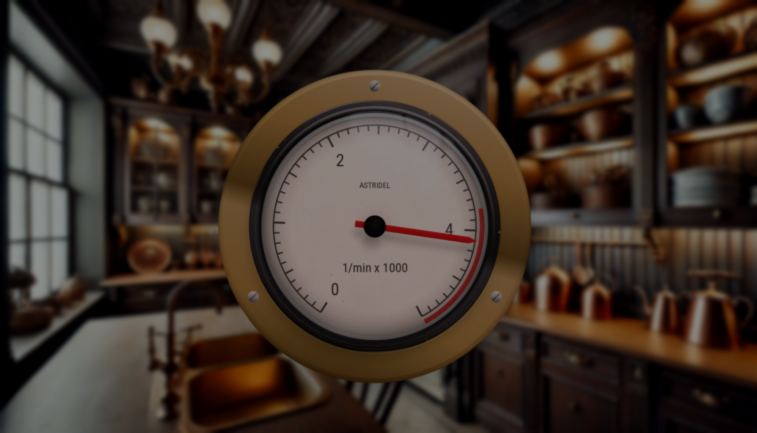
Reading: {"value": 4100, "unit": "rpm"}
